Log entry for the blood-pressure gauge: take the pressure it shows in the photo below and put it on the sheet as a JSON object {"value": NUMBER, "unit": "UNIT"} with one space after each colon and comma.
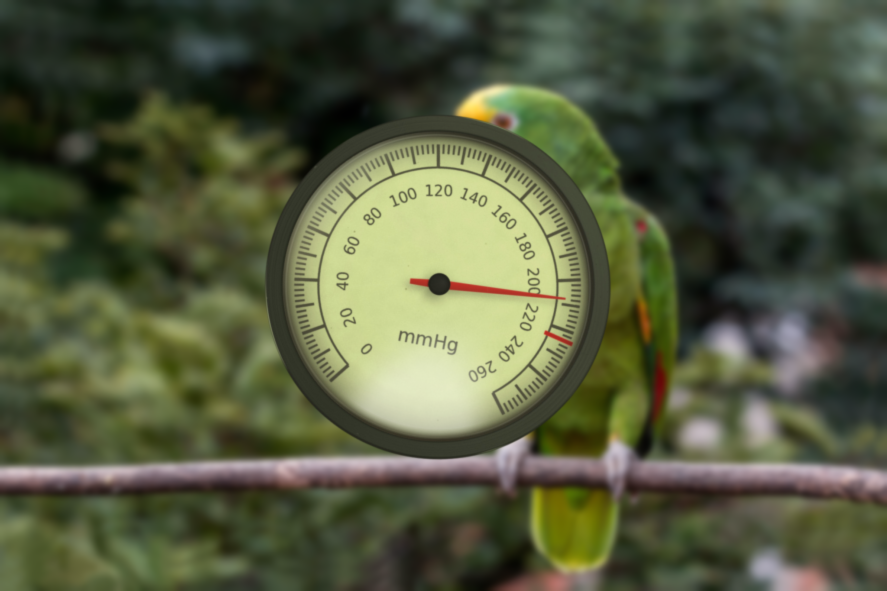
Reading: {"value": 208, "unit": "mmHg"}
